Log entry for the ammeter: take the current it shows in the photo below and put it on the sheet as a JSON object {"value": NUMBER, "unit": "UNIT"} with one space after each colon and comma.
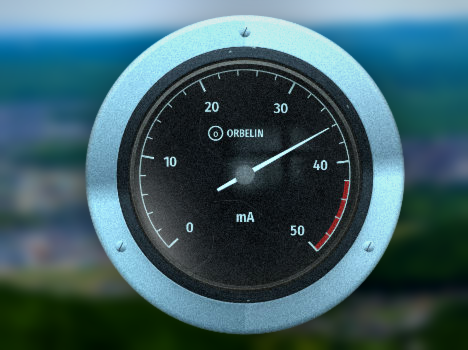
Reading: {"value": 36, "unit": "mA"}
